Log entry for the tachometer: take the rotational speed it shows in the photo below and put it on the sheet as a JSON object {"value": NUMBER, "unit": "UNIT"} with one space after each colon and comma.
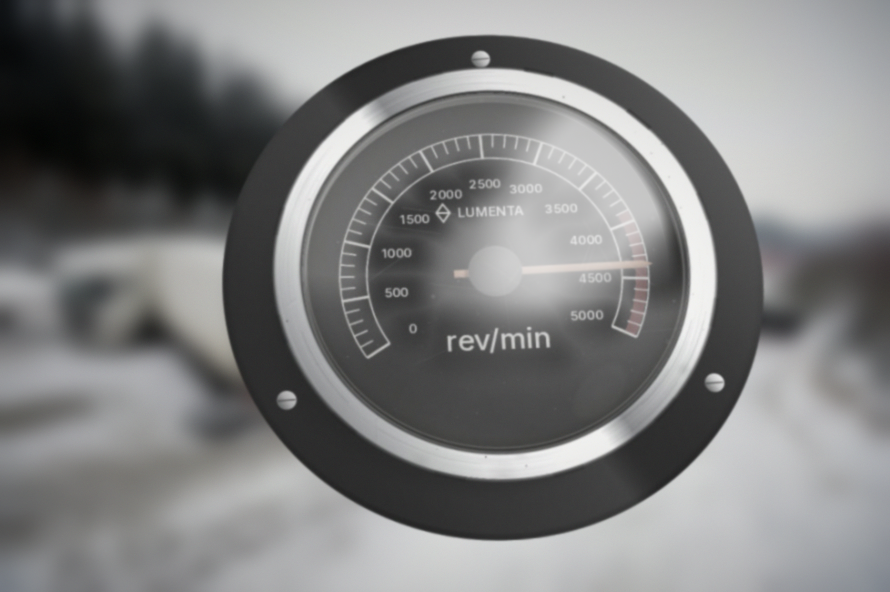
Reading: {"value": 4400, "unit": "rpm"}
